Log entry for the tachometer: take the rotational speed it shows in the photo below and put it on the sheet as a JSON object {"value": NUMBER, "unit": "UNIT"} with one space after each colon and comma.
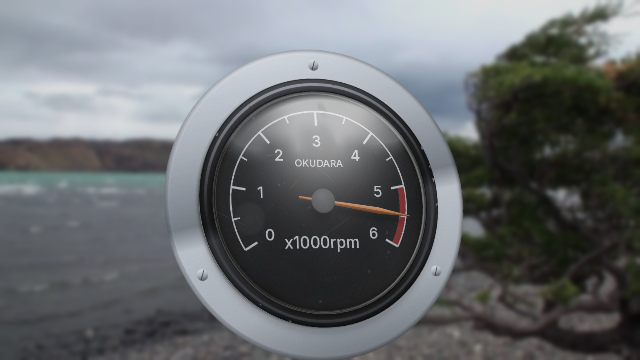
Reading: {"value": 5500, "unit": "rpm"}
